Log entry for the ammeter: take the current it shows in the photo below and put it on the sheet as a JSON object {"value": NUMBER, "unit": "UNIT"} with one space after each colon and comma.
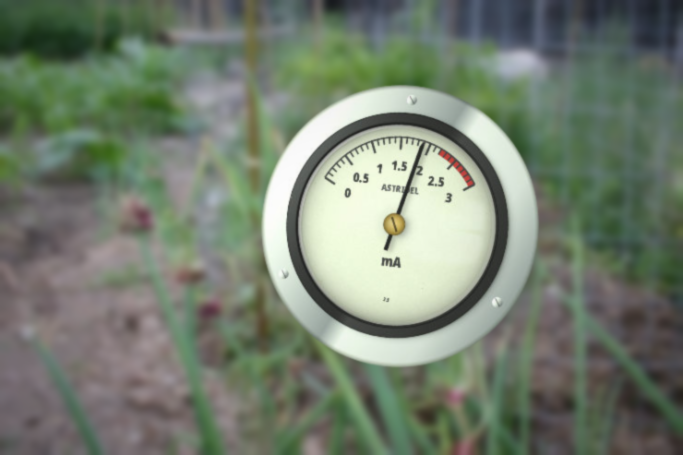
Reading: {"value": 1.9, "unit": "mA"}
